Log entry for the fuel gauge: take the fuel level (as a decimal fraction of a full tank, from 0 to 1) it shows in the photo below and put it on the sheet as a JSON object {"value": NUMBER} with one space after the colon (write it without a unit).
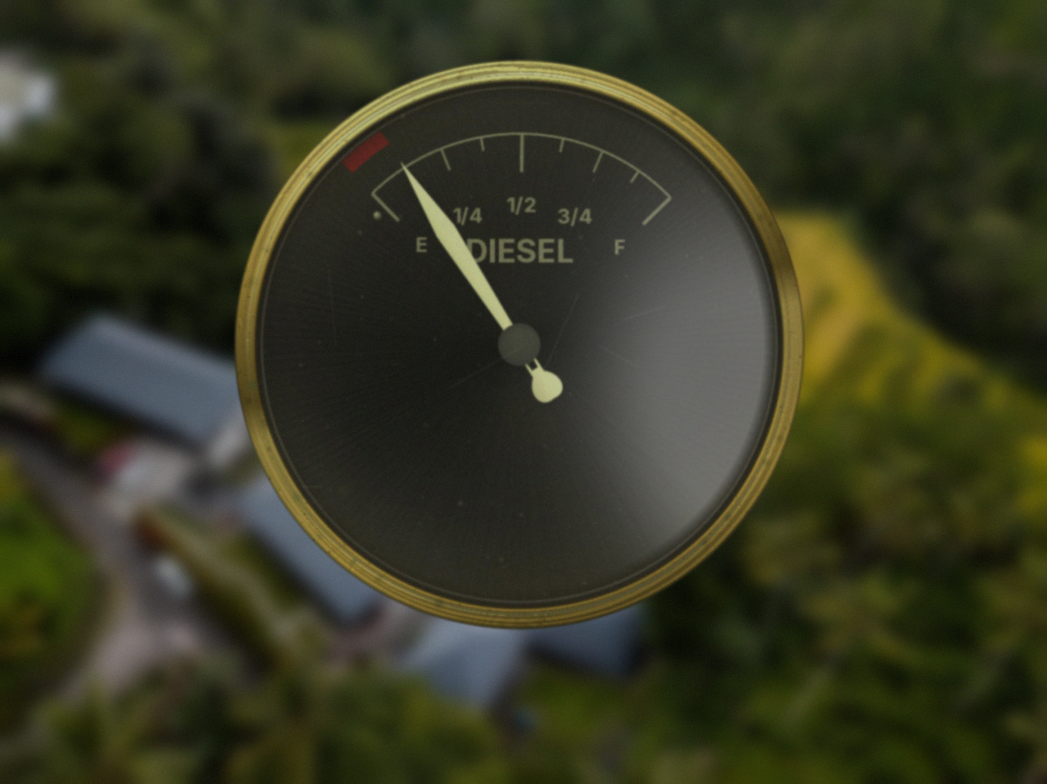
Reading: {"value": 0.125}
